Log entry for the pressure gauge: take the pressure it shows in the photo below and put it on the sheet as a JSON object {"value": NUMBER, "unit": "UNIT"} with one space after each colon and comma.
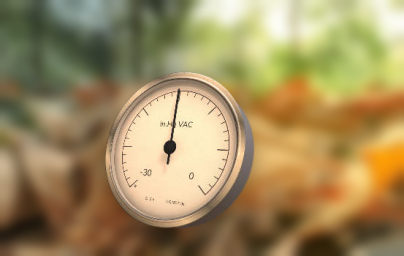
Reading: {"value": -15, "unit": "inHg"}
